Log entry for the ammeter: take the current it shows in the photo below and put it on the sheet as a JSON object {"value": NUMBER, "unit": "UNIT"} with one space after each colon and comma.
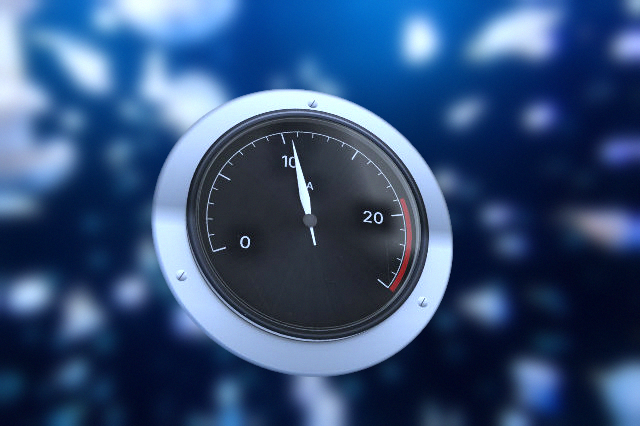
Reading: {"value": 10.5, "unit": "A"}
